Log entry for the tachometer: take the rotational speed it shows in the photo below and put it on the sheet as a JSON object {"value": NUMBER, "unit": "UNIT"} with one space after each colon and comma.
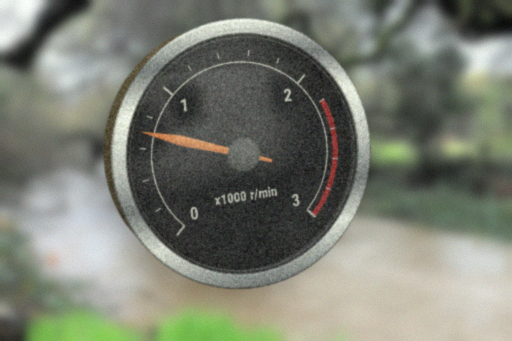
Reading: {"value": 700, "unit": "rpm"}
